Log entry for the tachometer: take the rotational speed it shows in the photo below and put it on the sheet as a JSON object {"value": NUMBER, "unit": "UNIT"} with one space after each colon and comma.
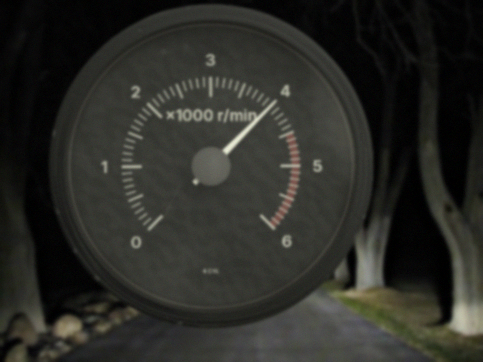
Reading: {"value": 4000, "unit": "rpm"}
